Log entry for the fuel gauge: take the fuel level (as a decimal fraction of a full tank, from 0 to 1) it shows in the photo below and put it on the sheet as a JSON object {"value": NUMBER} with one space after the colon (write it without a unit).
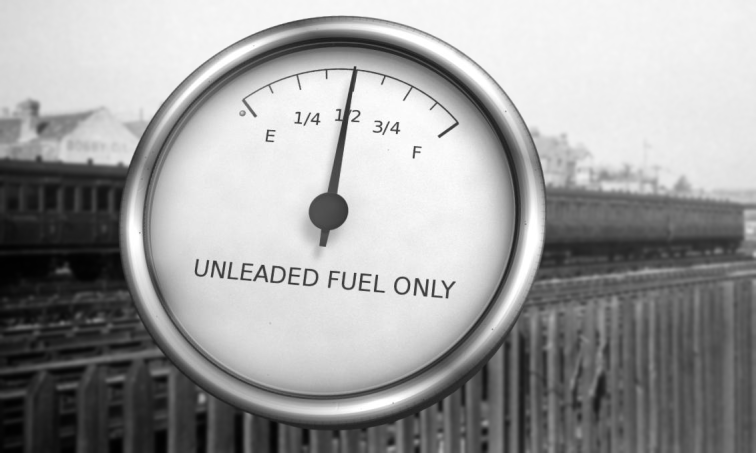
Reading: {"value": 0.5}
